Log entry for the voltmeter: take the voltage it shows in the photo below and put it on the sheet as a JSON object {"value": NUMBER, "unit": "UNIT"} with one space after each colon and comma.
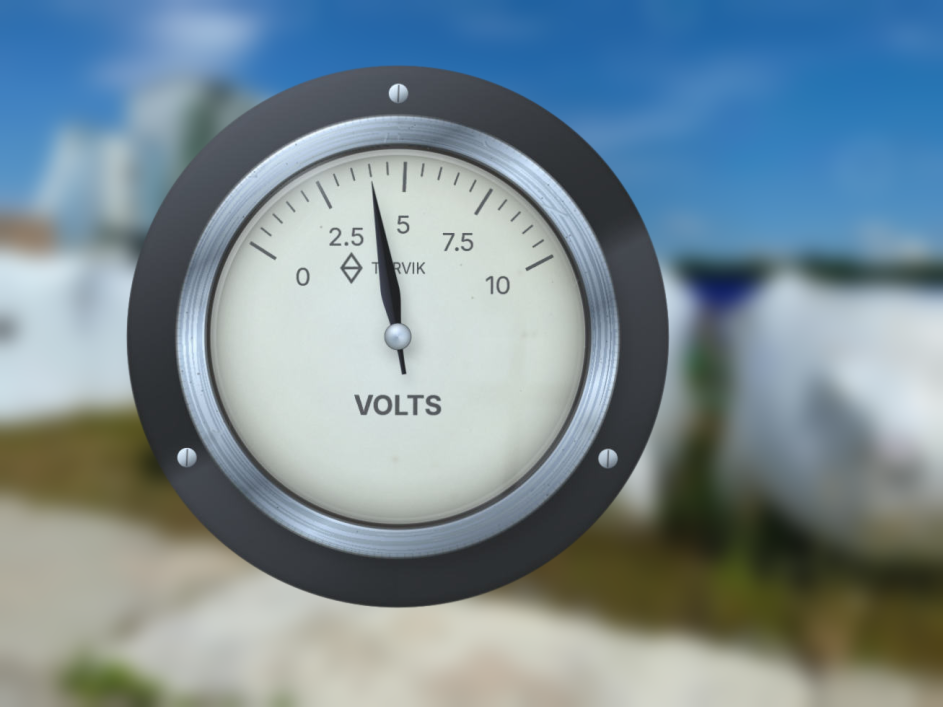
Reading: {"value": 4, "unit": "V"}
